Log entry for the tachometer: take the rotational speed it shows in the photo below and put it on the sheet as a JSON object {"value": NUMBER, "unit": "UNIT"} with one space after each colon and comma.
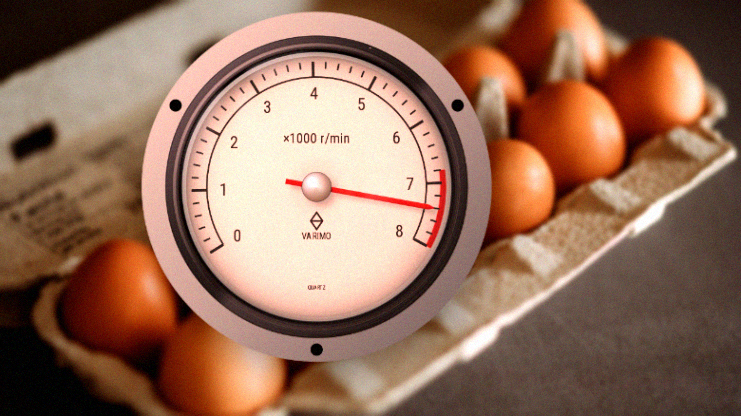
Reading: {"value": 7400, "unit": "rpm"}
